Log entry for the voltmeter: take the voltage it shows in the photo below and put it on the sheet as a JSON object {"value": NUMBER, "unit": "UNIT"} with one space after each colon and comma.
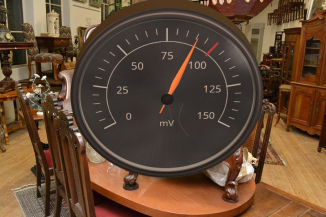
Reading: {"value": 90, "unit": "mV"}
